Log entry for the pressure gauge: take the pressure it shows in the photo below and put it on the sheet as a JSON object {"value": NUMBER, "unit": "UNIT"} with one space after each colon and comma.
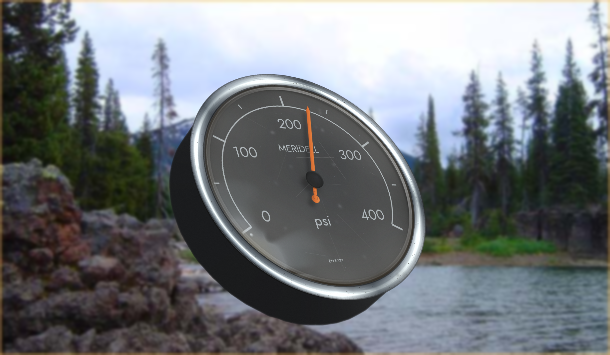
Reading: {"value": 225, "unit": "psi"}
